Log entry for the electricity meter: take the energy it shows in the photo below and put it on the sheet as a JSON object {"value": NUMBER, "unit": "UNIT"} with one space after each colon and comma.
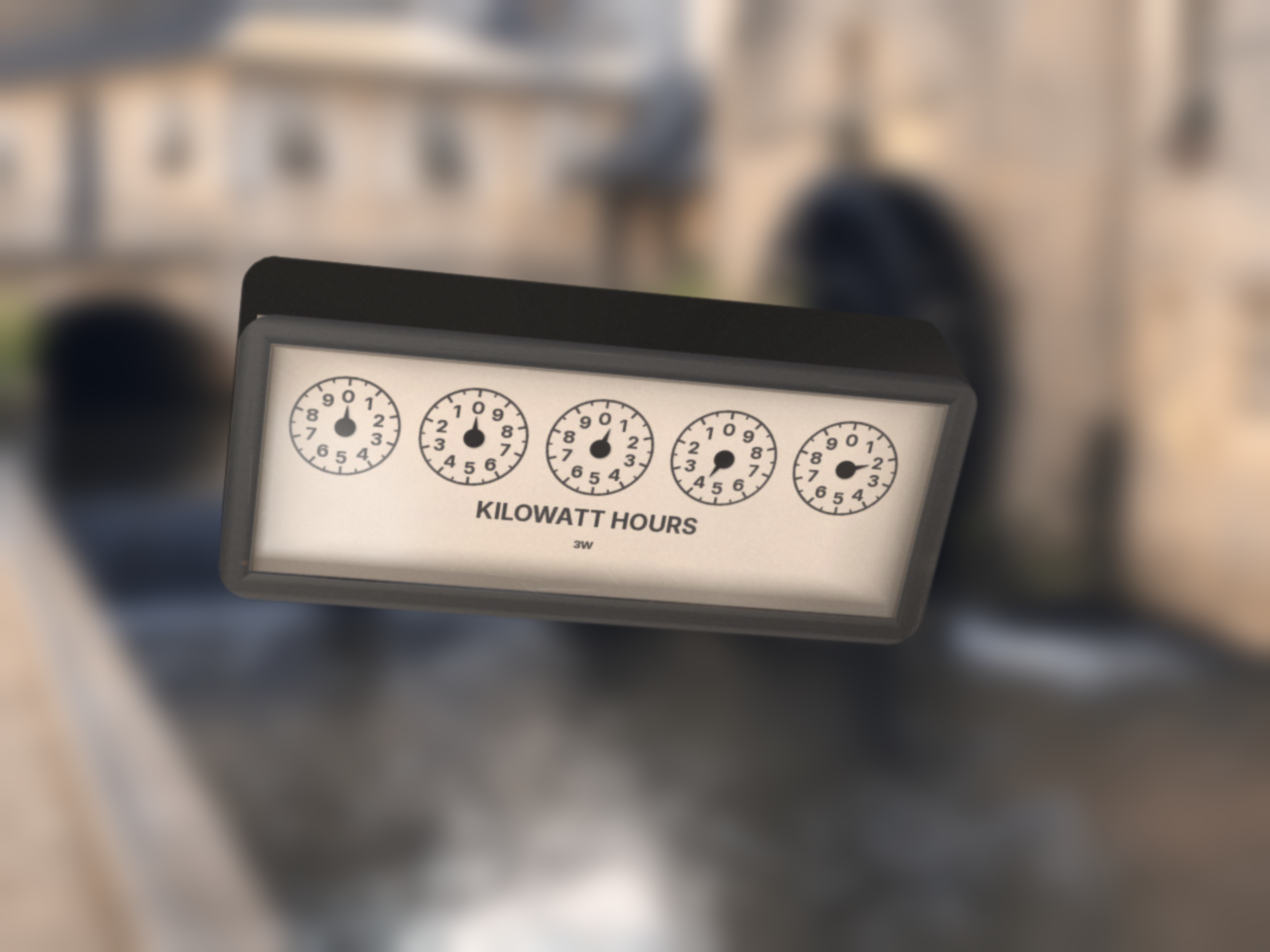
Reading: {"value": 42, "unit": "kWh"}
